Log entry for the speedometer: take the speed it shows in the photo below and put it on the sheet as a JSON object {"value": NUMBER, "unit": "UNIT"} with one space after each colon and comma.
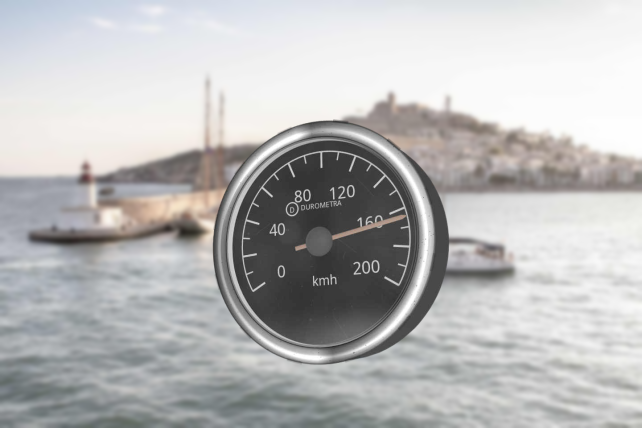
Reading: {"value": 165, "unit": "km/h"}
